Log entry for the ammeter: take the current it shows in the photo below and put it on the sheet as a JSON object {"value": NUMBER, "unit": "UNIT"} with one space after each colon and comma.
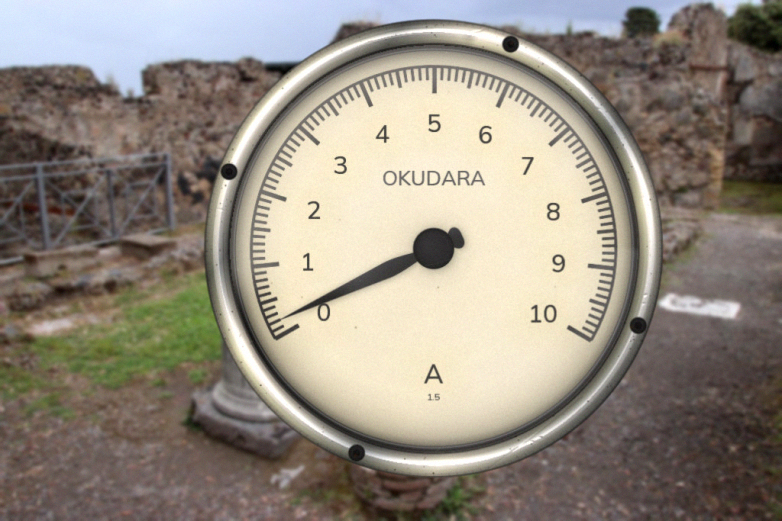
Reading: {"value": 0.2, "unit": "A"}
